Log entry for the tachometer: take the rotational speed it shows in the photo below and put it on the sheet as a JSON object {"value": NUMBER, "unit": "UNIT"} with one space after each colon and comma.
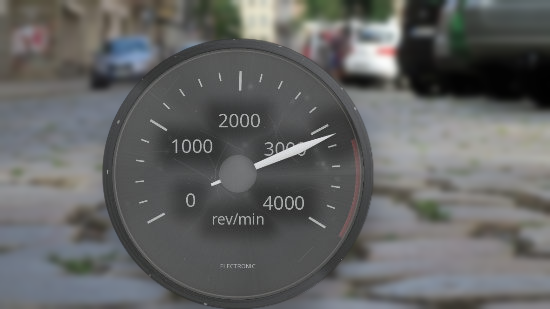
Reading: {"value": 3100, "unit": "rpm"}
